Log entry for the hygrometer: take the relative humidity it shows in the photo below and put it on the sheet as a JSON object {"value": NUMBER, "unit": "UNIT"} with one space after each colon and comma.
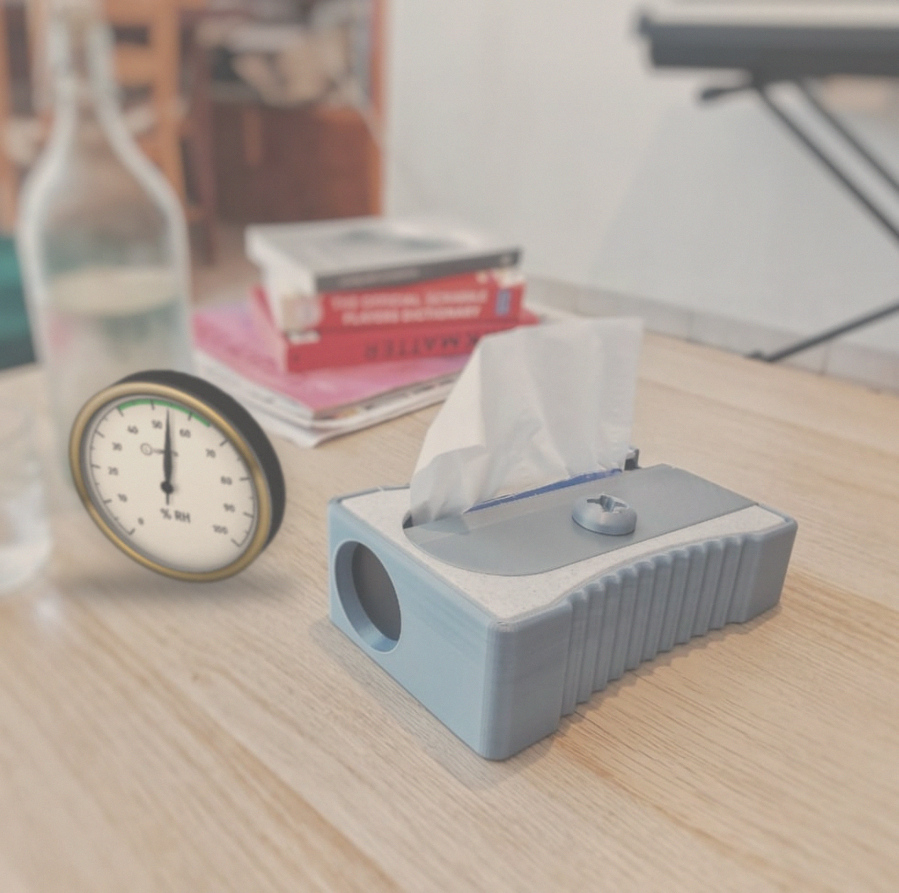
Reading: {"value": 55, "unit": "%"}
